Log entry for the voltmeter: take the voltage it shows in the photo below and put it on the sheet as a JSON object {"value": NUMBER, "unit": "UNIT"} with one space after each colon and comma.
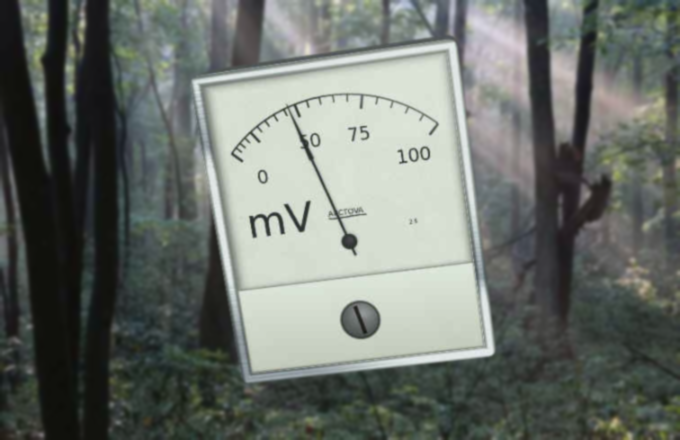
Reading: {"value": 47.5, "unit": "mV"}
